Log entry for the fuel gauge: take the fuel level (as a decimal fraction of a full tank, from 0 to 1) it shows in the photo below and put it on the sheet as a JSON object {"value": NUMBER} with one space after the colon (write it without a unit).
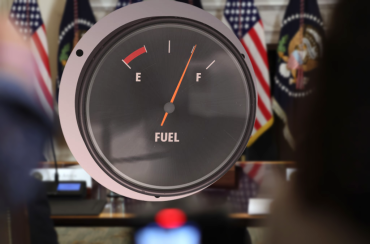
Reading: {"value": 0.75}
